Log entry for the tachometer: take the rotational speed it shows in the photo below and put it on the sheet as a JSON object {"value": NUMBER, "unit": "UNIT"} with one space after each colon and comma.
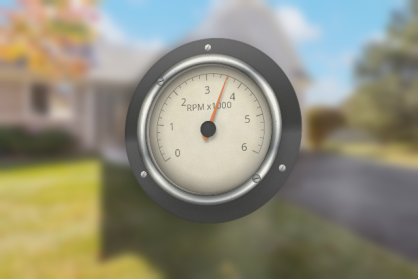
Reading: {"value": 3600, "unit": "rpm"}
